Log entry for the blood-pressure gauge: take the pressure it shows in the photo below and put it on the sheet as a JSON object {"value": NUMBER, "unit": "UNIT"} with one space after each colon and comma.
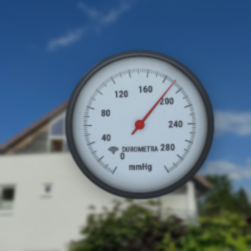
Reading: {"value": 190, "unit": "mmHg"}
